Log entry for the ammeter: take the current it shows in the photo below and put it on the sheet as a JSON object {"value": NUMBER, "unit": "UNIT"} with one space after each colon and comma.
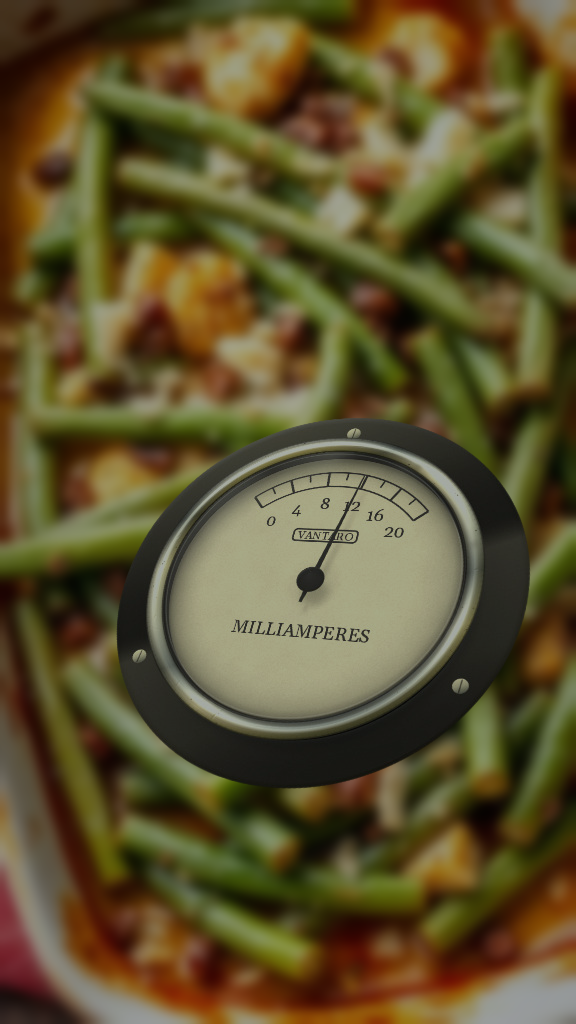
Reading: {"value": 12, "unit": "mA"}
